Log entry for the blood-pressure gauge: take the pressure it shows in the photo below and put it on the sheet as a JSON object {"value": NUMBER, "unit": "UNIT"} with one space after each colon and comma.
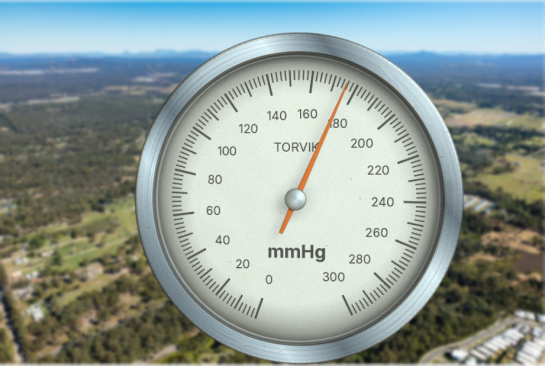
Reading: {"value": 176, "unit": "mmHg"}
